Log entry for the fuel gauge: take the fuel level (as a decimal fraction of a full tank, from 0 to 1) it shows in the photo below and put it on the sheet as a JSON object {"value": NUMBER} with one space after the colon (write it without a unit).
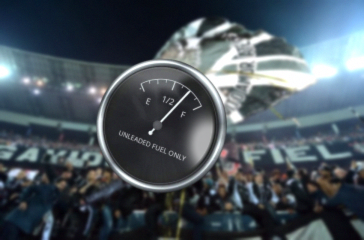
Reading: {"value": 0.75}
